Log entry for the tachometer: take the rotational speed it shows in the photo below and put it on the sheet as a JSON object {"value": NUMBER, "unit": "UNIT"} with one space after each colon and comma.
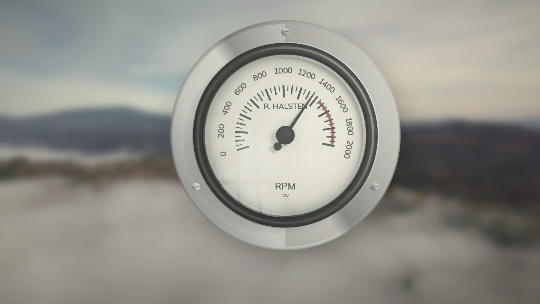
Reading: {"value": 1350, "unit": "rpm"}
